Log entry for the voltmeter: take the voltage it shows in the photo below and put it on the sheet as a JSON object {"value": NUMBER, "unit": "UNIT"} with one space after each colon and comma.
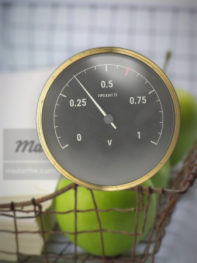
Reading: {"value": 0.35, "unit": "V"}
